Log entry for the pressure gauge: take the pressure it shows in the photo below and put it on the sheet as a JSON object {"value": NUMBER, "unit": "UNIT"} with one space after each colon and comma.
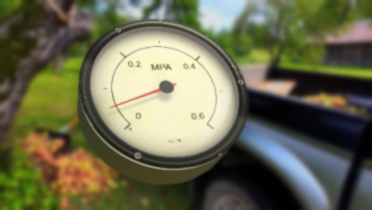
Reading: {"value": 0.05, "unit": "MPa"}
